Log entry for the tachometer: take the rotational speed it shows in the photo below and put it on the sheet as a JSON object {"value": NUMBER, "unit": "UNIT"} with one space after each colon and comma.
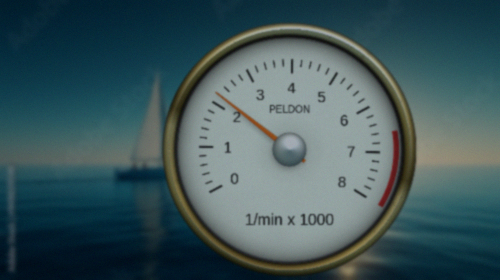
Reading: {"value": 2200, "unit": "rpm"}
